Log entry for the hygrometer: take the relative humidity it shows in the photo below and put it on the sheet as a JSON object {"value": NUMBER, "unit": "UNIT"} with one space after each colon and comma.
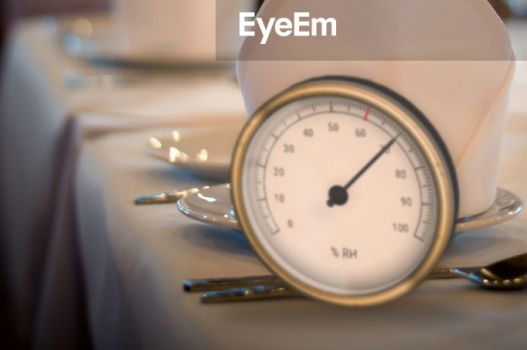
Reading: {"value": 70, "unit": "%"}
